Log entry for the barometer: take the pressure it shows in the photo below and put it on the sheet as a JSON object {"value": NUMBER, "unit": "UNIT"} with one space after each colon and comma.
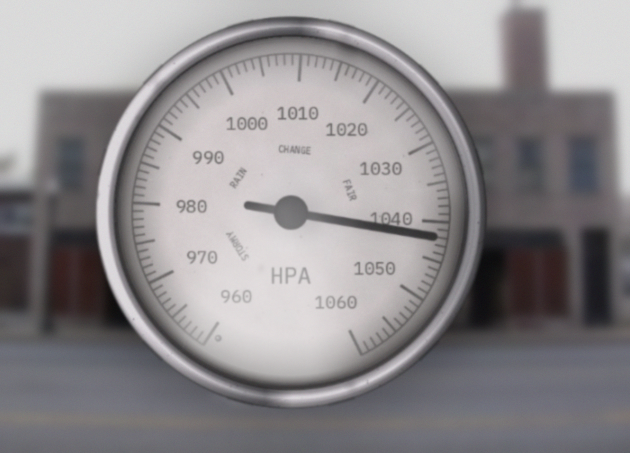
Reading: {"value": 1042, "unit": "hPa"}
